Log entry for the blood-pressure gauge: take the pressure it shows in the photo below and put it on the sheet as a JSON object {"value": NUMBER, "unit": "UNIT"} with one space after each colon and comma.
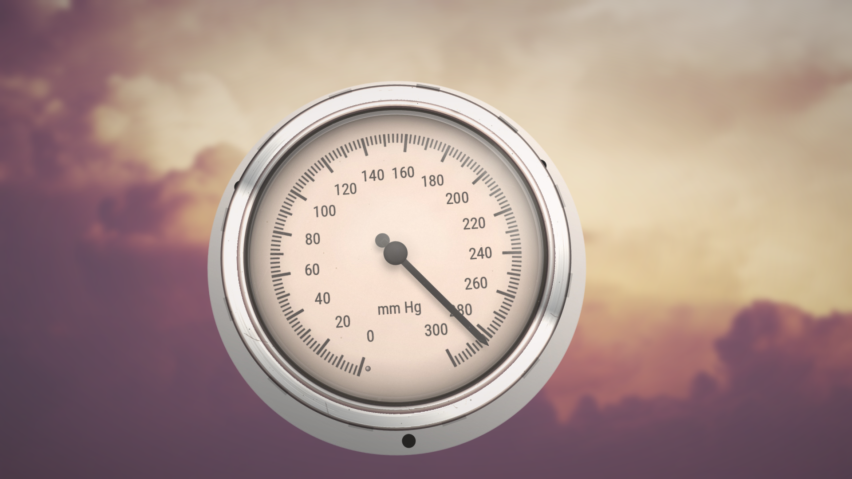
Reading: {"value": 284, "unit": "mmHg"}
